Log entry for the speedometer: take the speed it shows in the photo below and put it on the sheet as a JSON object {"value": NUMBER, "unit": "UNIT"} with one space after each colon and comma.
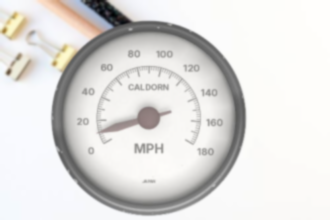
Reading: {"value": 10, "unit": "mph"}
